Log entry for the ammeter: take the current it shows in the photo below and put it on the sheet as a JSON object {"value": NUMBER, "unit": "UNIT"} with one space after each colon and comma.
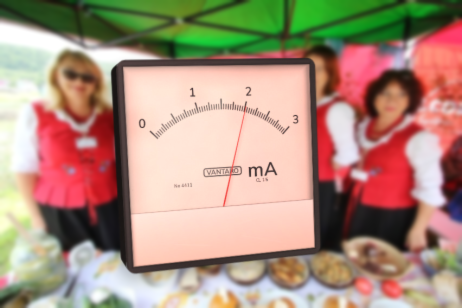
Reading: {"value": 2, "unit": "mA"}
